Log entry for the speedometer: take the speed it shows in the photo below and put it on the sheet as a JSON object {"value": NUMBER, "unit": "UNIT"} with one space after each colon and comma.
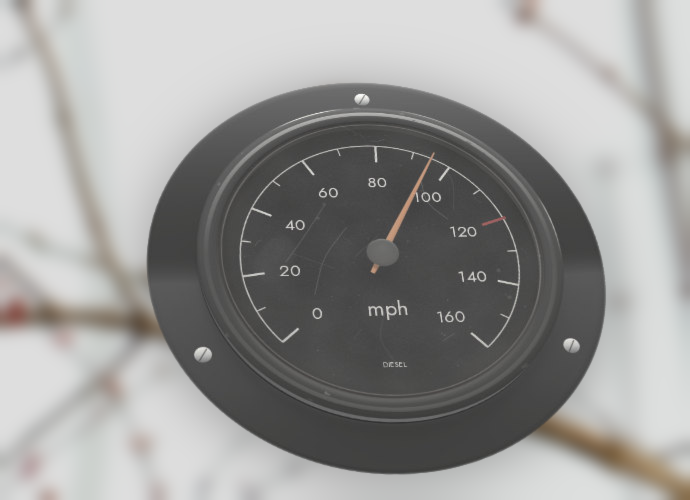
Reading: {"value": 95, "unit": "mph"}
